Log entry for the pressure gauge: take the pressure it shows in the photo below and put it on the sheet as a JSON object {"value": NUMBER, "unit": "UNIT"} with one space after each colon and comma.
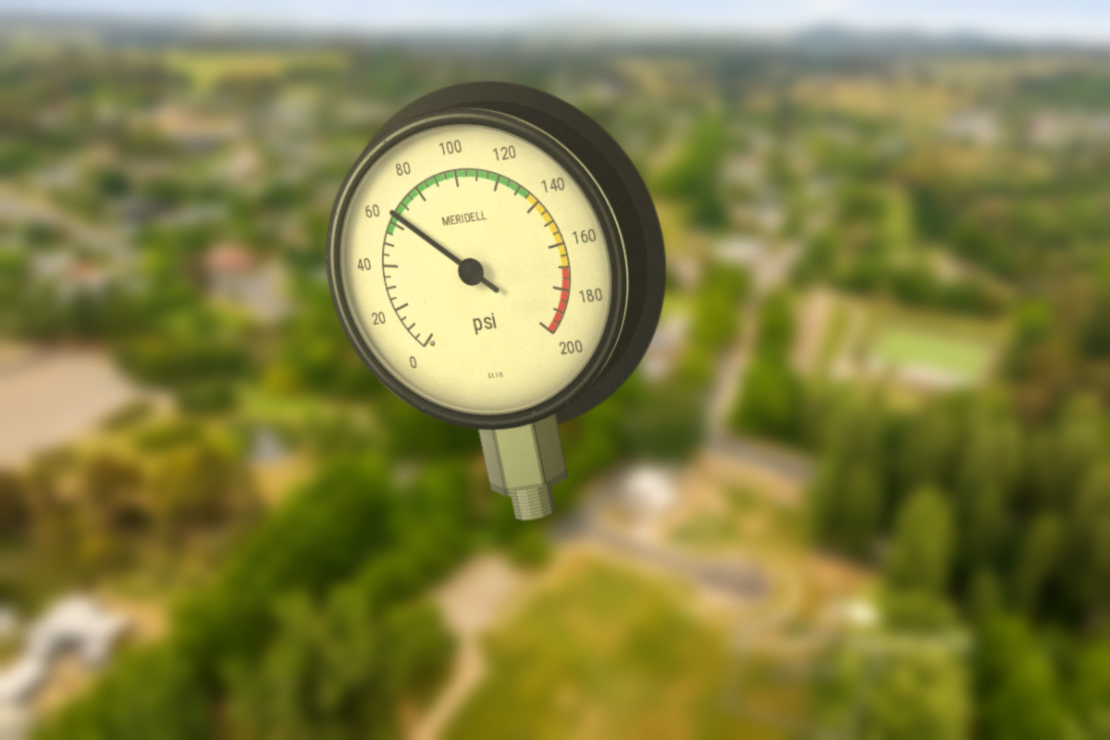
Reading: {"value": 65, "unit": "psi"}
